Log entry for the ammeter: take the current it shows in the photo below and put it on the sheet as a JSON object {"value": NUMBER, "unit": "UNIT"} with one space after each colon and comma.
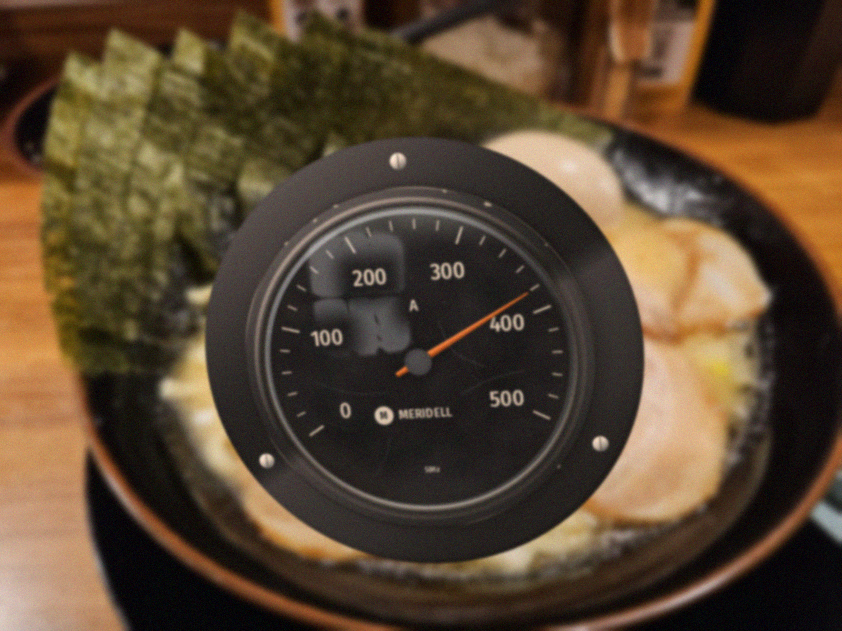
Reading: {"value": 380, "unit": "A"}
